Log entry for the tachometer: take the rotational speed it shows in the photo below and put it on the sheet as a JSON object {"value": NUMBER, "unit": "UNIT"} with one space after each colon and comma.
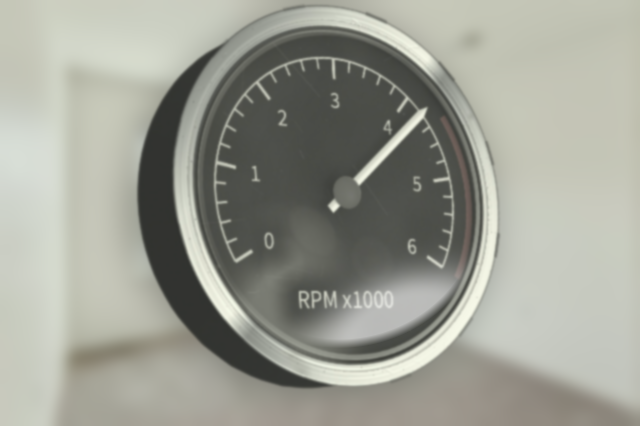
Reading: {"value": 4200, "unit": "rpm"}
